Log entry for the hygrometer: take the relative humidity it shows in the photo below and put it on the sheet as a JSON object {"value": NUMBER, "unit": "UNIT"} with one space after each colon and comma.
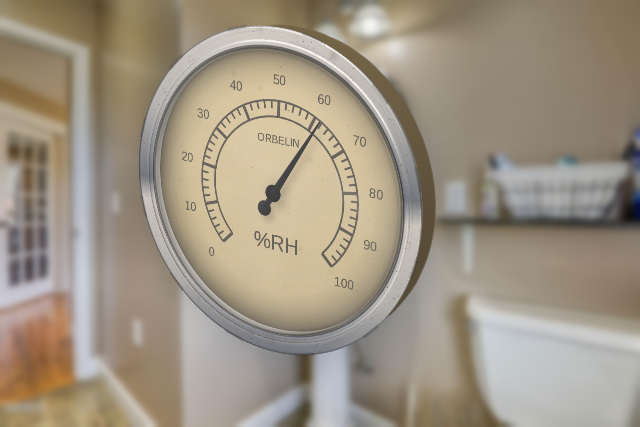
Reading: {"value": 62, "unit": "%"}
